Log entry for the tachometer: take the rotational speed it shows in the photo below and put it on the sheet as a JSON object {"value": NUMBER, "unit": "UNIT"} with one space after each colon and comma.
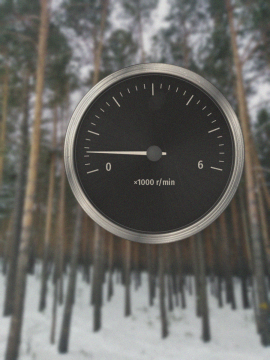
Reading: {"value": 500, "unit": "rpm"}
